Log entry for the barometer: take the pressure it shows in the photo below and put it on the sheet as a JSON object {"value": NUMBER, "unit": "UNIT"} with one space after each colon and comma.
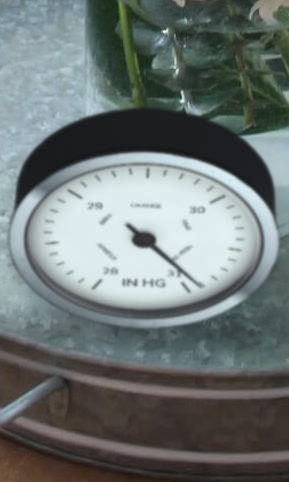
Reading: {"value": 30.9, "unit": "inHg"}
